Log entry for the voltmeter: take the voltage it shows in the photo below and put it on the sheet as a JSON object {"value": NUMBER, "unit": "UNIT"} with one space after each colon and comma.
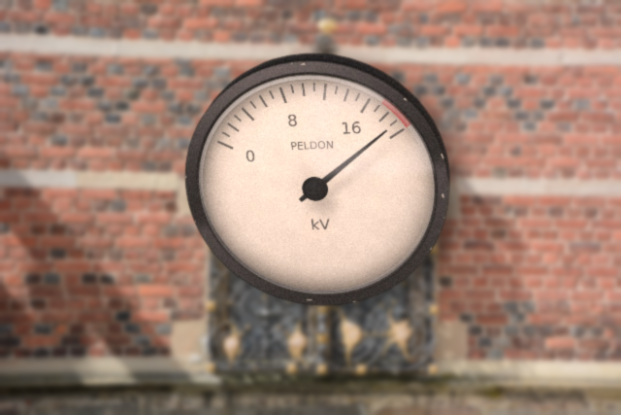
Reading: {"value": 19, "unit": "kV"}
